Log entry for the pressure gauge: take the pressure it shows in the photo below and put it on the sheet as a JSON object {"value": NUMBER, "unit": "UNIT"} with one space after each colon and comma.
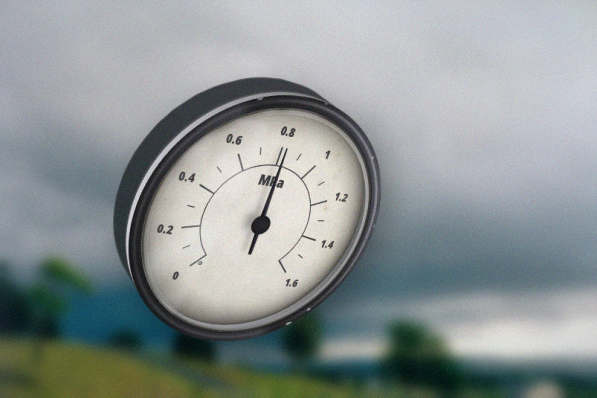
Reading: {"value": 0.8, "unit": "MPa"}
